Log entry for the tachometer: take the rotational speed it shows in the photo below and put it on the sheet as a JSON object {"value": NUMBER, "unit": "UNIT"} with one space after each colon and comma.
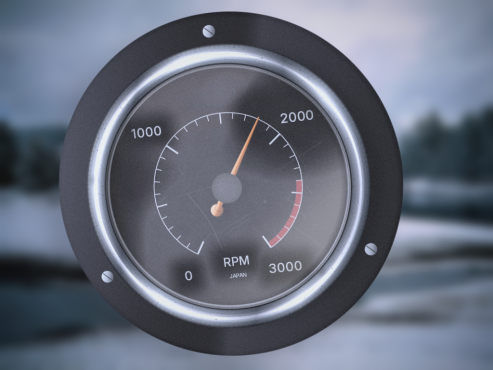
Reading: {"value": 1800, "unit": "rpm"}
